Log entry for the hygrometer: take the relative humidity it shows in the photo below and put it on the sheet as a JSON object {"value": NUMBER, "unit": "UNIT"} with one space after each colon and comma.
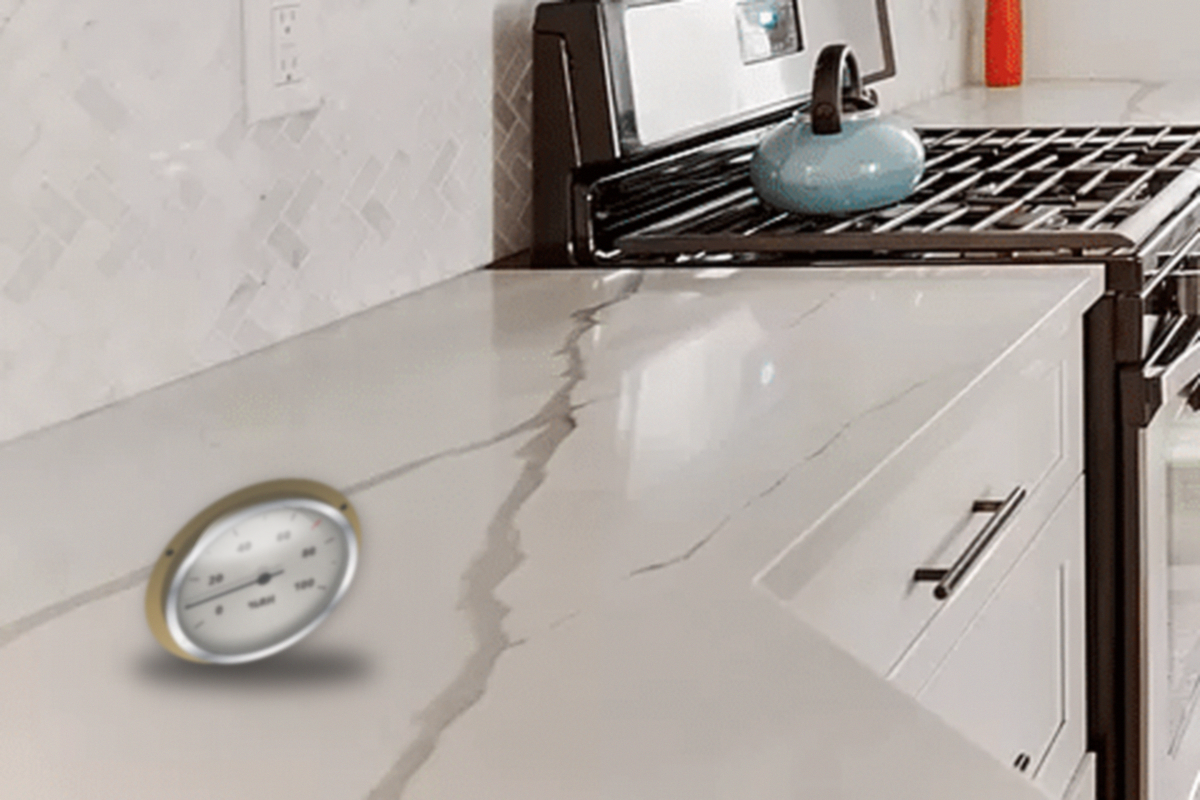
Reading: {"value": 10, "unit": "%"}
